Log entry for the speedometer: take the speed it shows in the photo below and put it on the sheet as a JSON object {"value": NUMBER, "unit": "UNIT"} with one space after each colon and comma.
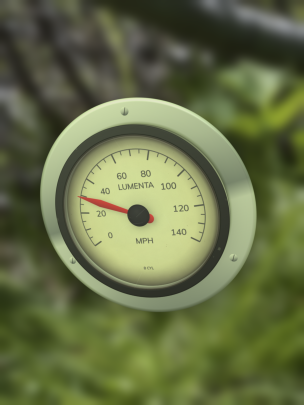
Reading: {"value": 30, "unit": "mph"}
